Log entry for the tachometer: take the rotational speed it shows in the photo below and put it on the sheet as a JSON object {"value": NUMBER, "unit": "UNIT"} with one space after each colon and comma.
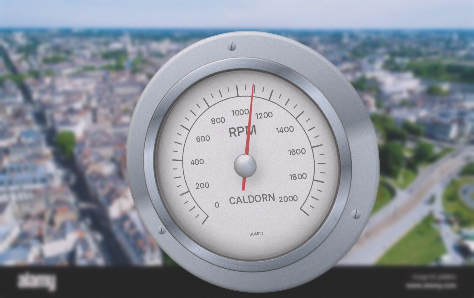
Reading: {"value": 1100, "unit": "rpm"}
